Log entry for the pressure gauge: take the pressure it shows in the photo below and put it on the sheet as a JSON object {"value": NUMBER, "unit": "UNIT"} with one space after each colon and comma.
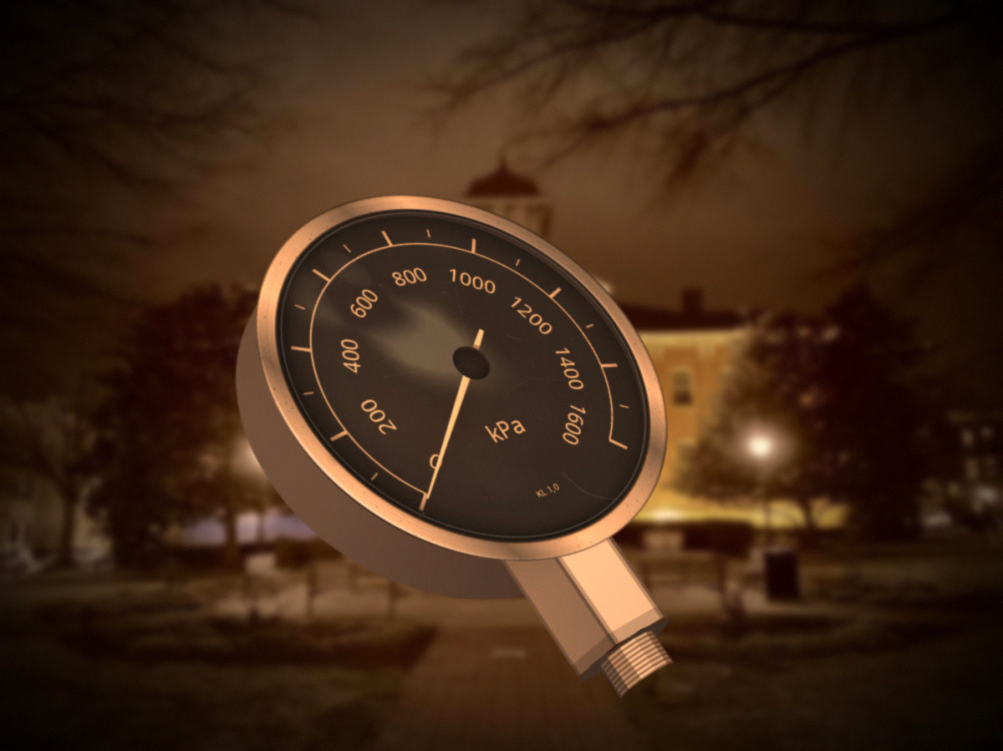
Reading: {"value": 0, "unit": "kPa"}
